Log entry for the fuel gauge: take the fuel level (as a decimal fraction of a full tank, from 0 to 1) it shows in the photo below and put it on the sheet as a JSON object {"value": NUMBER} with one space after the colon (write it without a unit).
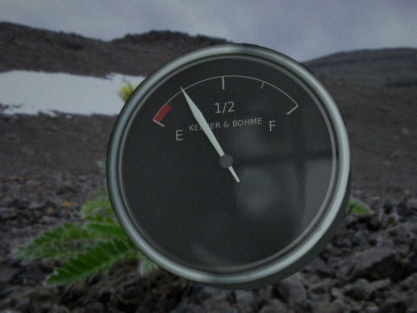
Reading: {"value": 0.25}
